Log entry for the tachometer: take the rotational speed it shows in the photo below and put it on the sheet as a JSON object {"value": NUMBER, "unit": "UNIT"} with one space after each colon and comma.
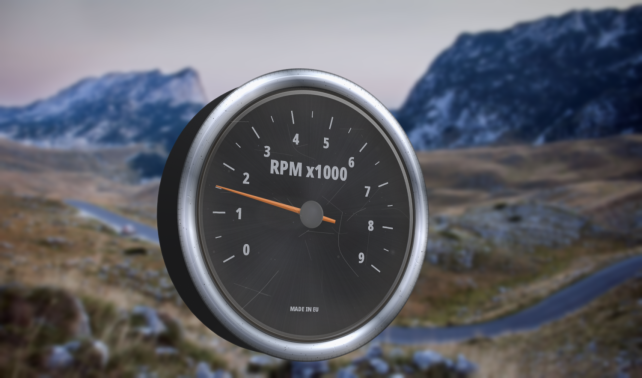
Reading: {"value": 1500, "unit": "rpm"}
